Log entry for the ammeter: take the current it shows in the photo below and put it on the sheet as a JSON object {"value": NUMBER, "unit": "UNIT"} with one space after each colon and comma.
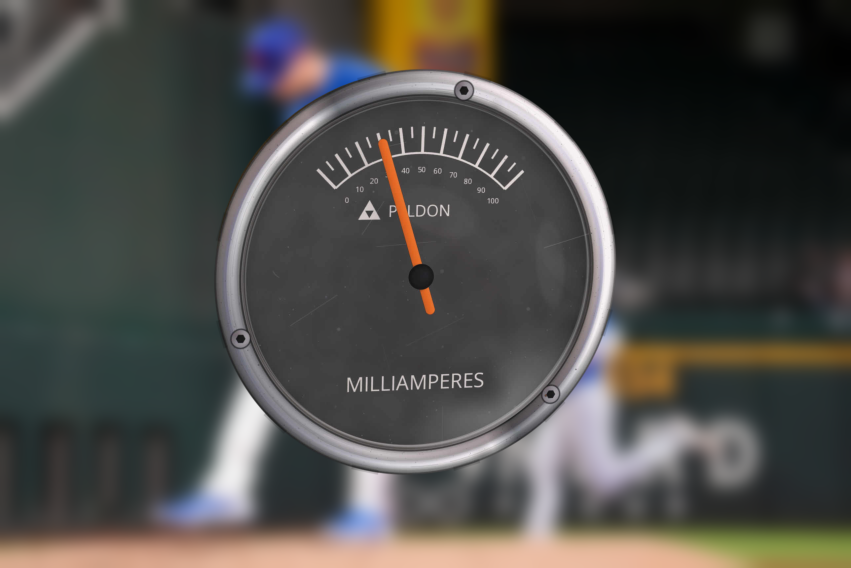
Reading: {"value": 30, "unit": "mA"}
